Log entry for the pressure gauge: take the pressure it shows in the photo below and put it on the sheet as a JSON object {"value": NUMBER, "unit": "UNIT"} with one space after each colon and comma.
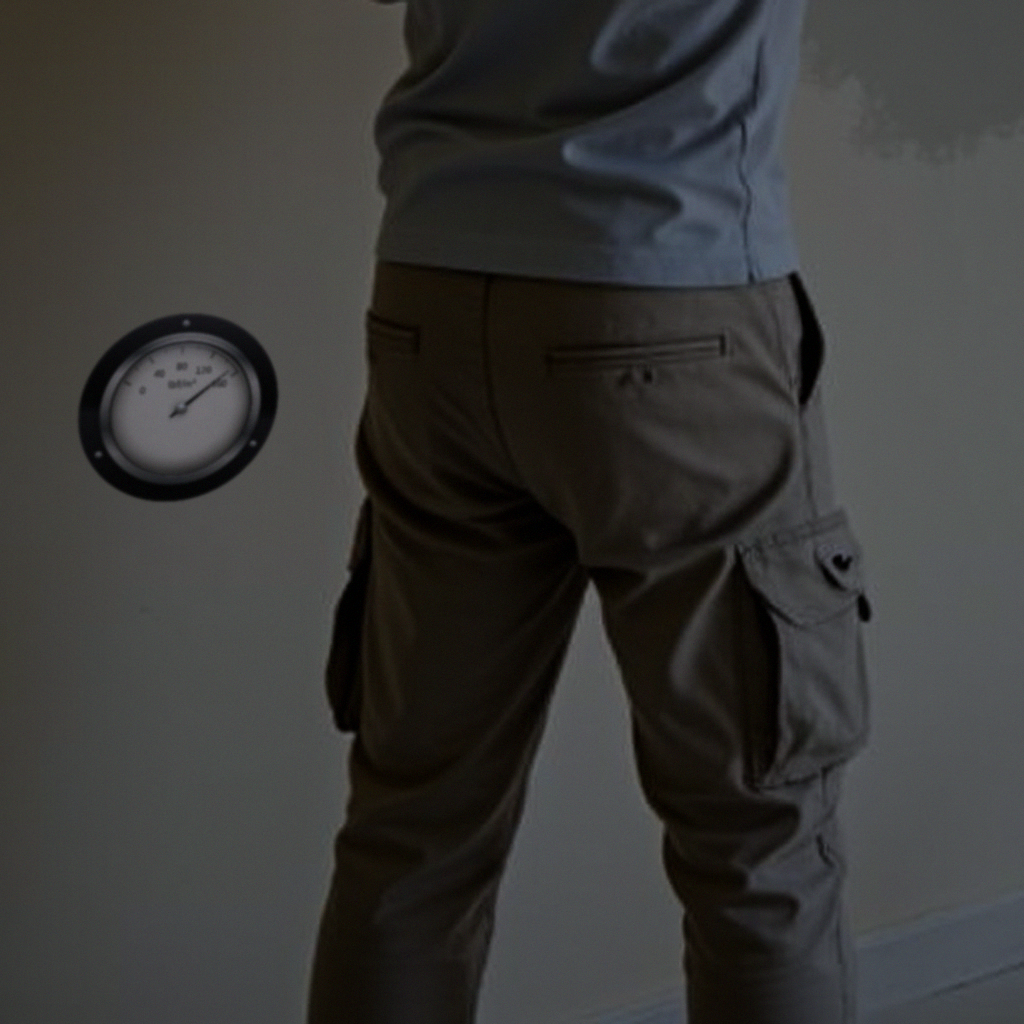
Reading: {"value": 150, "unit": "psi"}
